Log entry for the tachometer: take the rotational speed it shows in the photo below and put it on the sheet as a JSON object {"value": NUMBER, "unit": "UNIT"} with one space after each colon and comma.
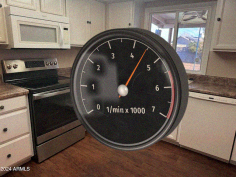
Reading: {"value": 4500, "unit": "rpm"}
